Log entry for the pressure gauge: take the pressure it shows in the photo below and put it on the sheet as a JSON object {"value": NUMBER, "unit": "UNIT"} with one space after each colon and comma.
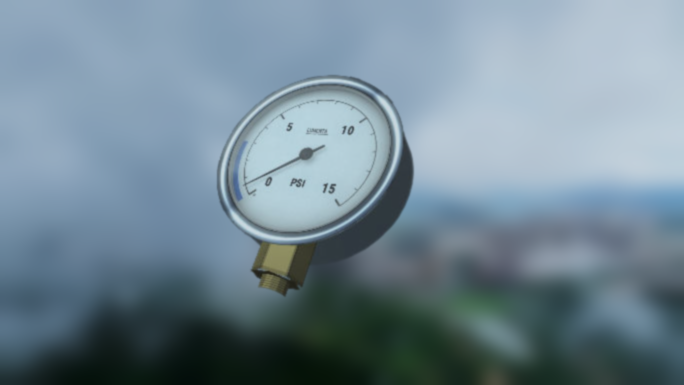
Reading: {"value": 0.5, "unit": "psi"}
